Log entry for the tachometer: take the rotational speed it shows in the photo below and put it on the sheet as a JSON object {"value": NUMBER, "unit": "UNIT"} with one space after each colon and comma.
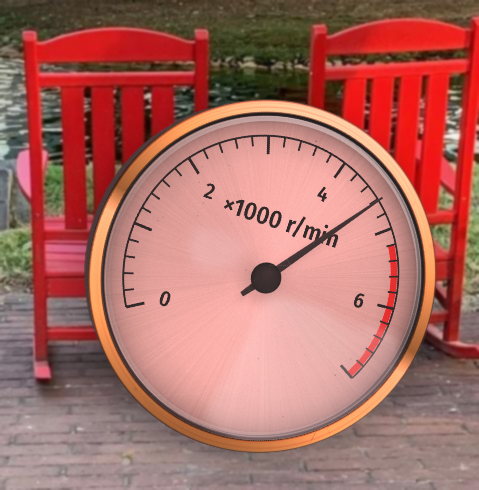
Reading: {"value": 4600, "unit": "rpm"}
